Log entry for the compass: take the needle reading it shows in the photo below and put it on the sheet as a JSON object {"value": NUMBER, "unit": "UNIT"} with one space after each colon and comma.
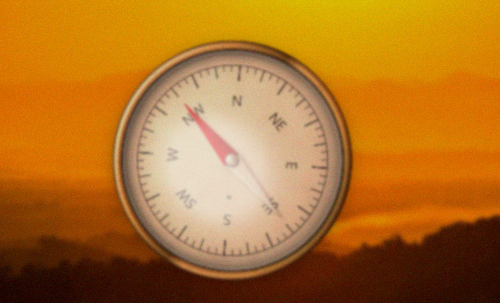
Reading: {"value": 315, "unit": "°"}
